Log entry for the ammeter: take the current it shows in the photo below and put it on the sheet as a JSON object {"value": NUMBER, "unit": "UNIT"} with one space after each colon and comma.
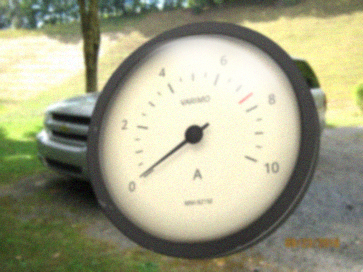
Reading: {"value": 0, "unit": "A"}
